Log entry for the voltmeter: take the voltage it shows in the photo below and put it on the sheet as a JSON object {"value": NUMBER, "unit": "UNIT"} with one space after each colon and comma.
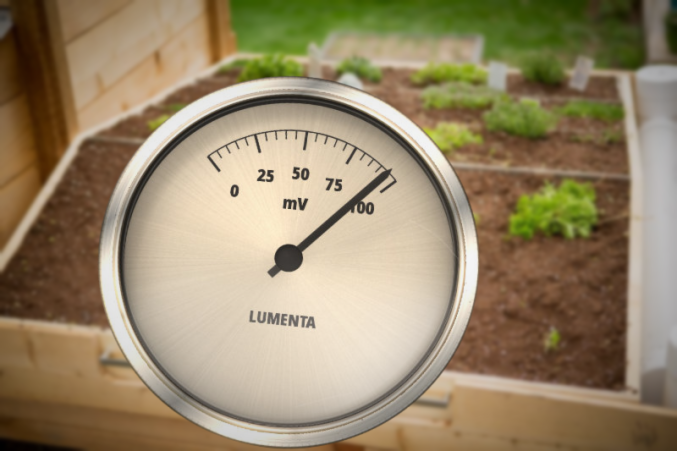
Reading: {"value": 95, "unit": "mV"}
